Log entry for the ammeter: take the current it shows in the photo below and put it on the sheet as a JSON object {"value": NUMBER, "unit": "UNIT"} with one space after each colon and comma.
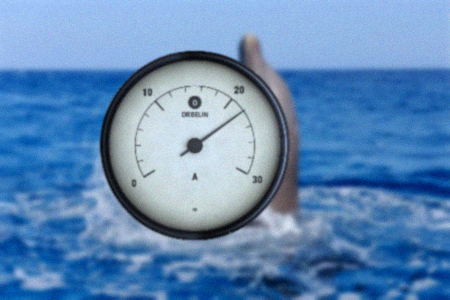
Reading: {"value": 22, "unit": "A"}
